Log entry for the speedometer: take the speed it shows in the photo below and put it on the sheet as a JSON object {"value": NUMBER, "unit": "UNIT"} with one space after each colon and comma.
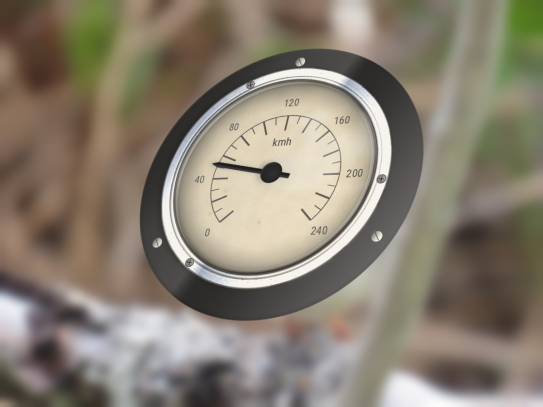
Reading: {"value": 50, "unit": "km/h"}
